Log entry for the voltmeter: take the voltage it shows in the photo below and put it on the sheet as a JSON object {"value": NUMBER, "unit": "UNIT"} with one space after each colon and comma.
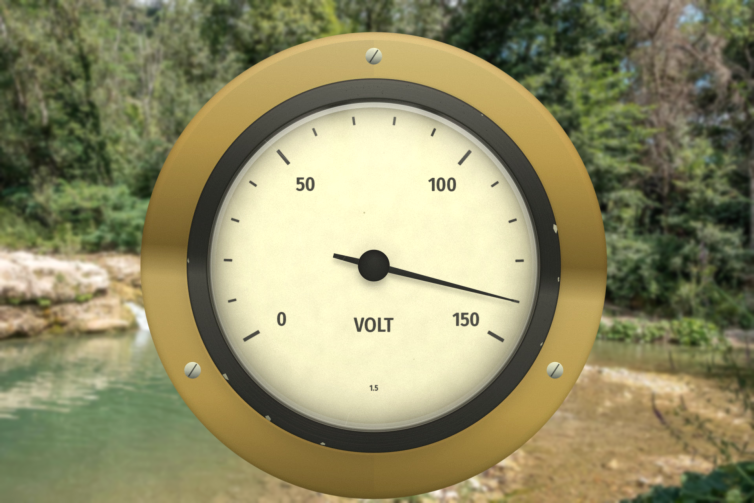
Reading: {"value": 140, "unit": "V"}
